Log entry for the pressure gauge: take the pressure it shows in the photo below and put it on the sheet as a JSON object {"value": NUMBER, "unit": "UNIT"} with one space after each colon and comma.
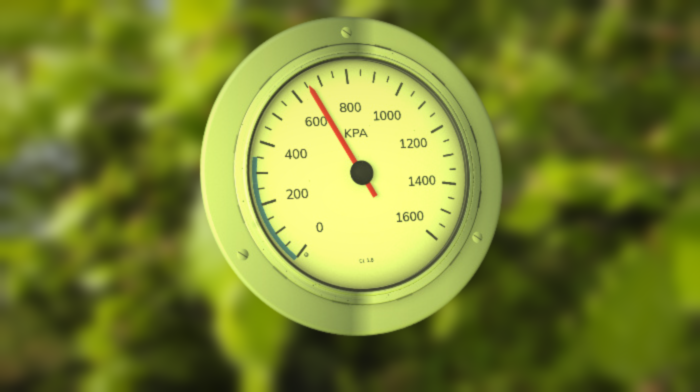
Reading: {"value": 650, "unit": "kPa"}
